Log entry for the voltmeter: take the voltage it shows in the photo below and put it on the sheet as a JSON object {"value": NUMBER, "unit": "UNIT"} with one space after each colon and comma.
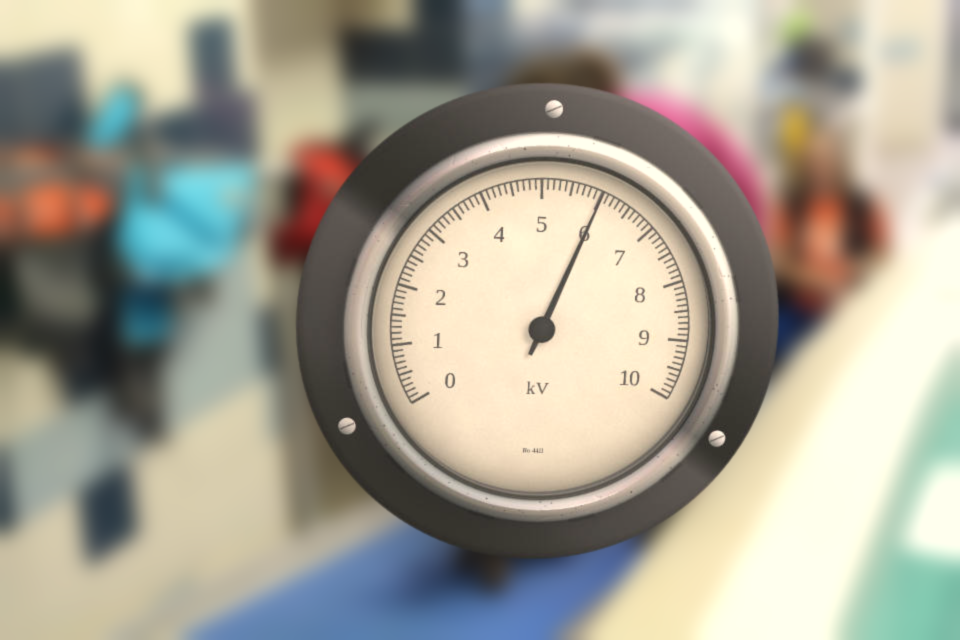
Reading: {"value": 6, "unit": "kV"}
